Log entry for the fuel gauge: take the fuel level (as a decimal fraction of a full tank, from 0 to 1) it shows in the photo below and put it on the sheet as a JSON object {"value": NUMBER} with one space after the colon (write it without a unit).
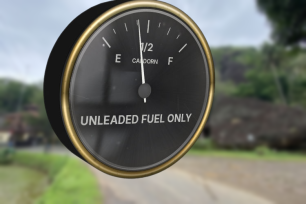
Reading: {"value": 0.375}
